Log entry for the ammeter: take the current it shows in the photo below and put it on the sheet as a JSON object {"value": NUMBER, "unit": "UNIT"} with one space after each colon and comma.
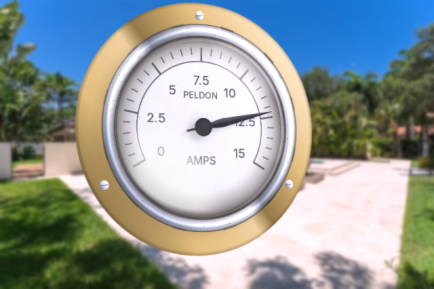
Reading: {"value": 12.25, "unit": "A"}
